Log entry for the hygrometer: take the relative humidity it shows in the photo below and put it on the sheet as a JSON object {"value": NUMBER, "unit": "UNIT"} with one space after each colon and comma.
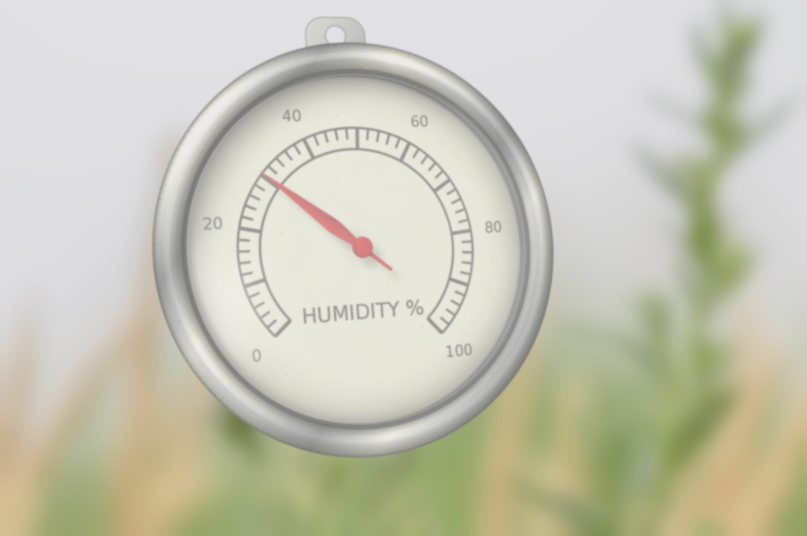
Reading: {"value": 30, "unit": "%"}
